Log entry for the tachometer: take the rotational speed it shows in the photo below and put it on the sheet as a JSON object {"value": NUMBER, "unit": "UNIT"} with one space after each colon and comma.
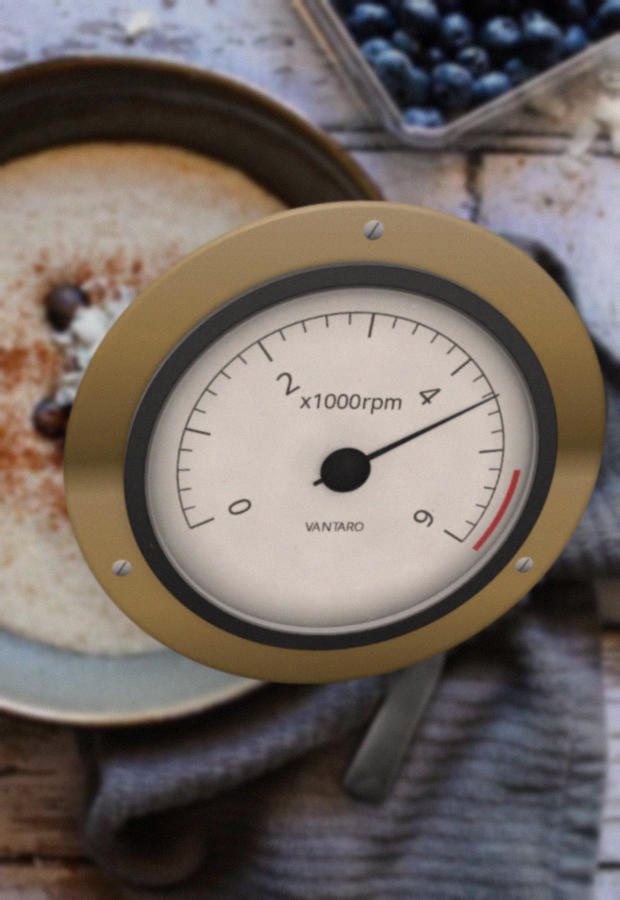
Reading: {"value": 4400, "unit": "rpm"}
